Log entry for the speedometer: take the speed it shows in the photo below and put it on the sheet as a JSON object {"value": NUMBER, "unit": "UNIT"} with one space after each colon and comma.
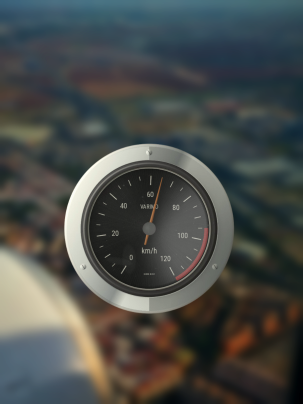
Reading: {"value": 65, "unit": "km/h"}
